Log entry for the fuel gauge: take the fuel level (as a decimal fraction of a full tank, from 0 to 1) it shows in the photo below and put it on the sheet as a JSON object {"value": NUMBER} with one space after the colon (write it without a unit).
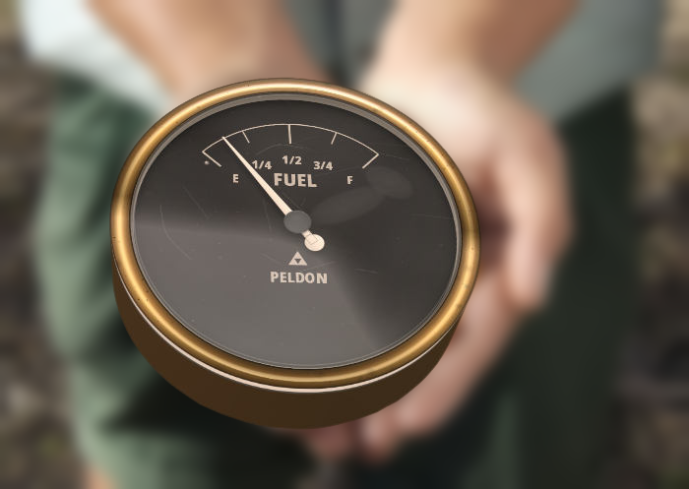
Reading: {"value": 0.125}
